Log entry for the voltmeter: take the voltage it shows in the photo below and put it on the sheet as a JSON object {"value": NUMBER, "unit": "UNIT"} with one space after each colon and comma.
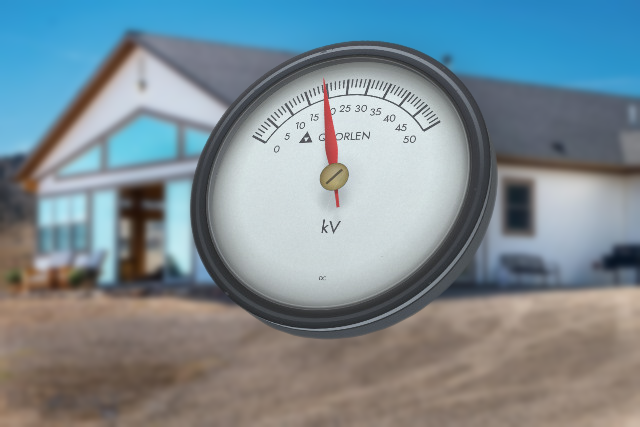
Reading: {"value": 20, "unit": "kV"}
